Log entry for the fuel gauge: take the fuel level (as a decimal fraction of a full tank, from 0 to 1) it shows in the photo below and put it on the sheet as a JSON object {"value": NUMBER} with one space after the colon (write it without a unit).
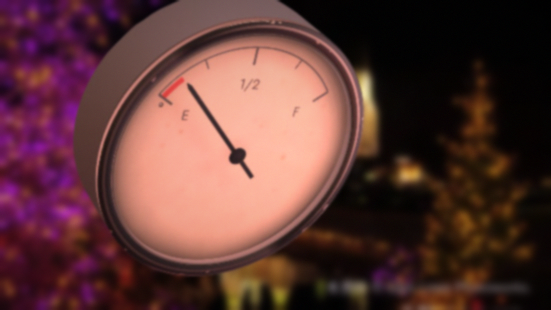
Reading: {"value": 0.125}
